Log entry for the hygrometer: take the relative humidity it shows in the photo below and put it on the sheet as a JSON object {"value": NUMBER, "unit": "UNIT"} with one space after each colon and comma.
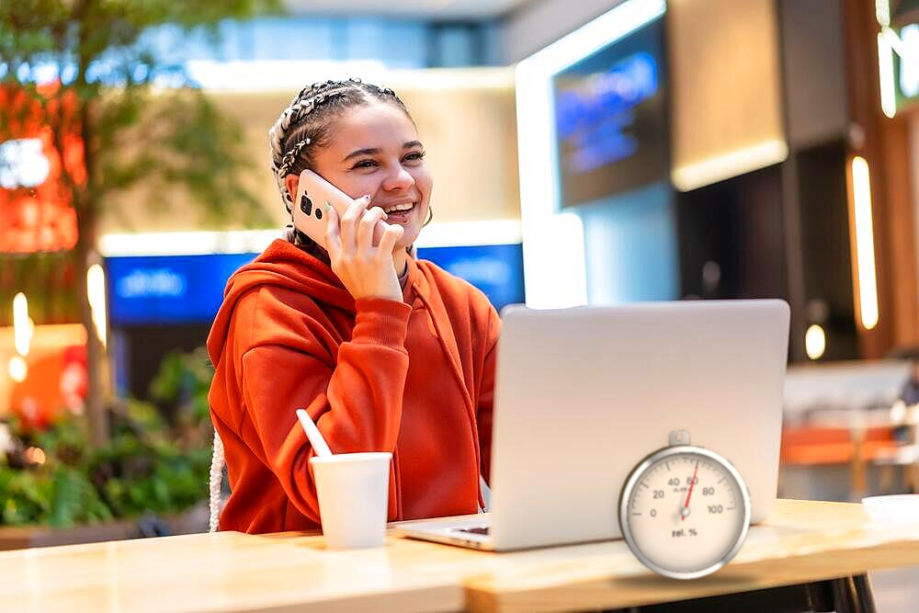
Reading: {"value": 60, "unit": "%"}
